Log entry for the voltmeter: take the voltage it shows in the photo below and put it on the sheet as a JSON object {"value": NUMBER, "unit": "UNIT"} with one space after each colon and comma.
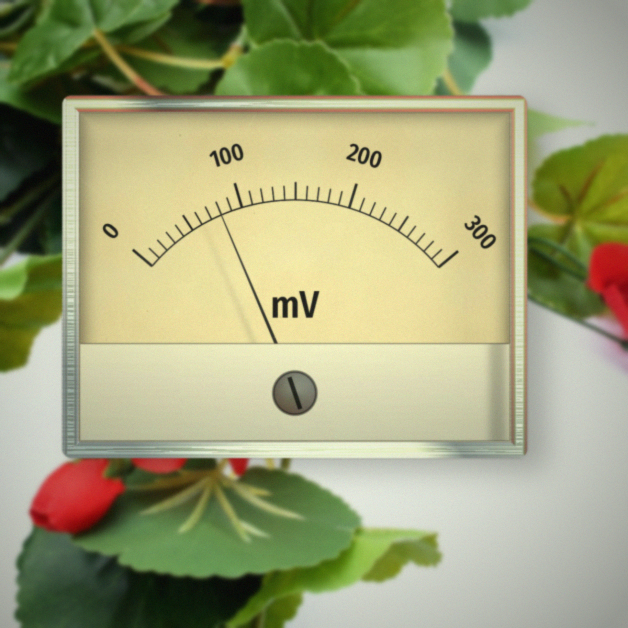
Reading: {"value": 80, "unit": "mV"}
